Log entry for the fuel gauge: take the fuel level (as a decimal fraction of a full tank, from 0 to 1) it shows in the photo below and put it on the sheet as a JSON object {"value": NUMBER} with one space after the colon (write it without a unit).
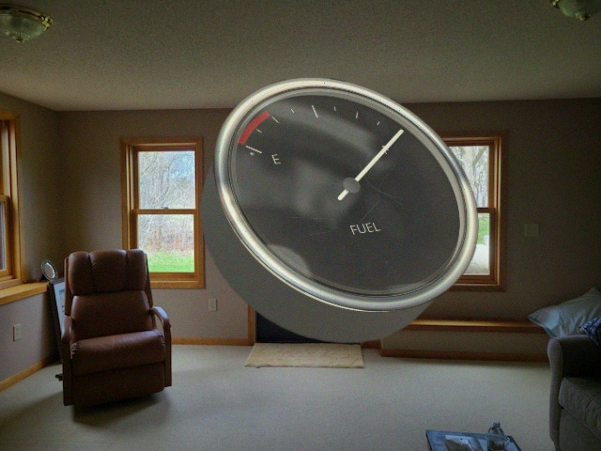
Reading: {"value": 1}
